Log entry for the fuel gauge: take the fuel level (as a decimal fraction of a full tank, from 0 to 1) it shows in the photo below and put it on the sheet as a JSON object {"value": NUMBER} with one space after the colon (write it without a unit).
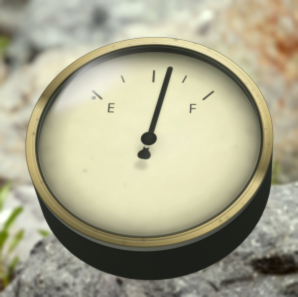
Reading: {"value": 0.625}
